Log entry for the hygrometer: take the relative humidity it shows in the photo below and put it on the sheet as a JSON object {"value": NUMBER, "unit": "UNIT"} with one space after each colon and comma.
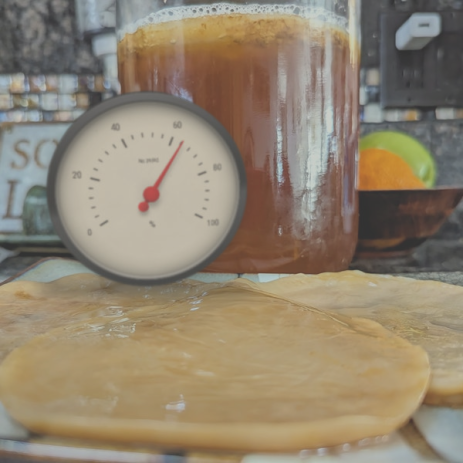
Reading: {"value": 64, "unit": "%"}
